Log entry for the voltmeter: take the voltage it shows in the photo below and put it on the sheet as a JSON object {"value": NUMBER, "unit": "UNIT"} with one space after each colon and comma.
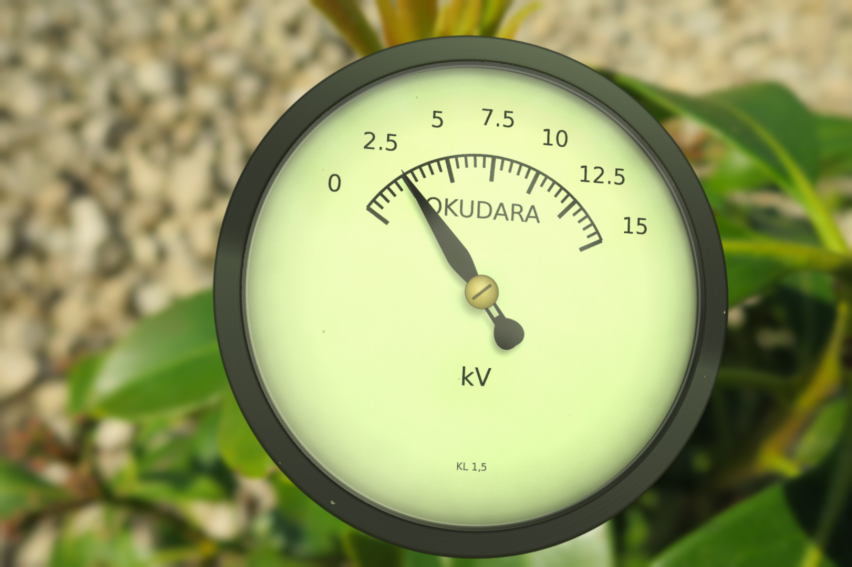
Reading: {"value": 2.5, "unit": "kV"}
